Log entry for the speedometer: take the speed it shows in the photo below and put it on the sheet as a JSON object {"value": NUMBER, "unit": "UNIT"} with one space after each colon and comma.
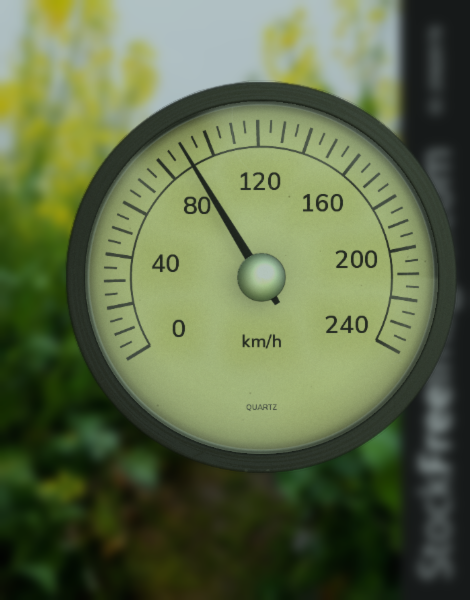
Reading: {"value": 90, "unit": "km/h"}
